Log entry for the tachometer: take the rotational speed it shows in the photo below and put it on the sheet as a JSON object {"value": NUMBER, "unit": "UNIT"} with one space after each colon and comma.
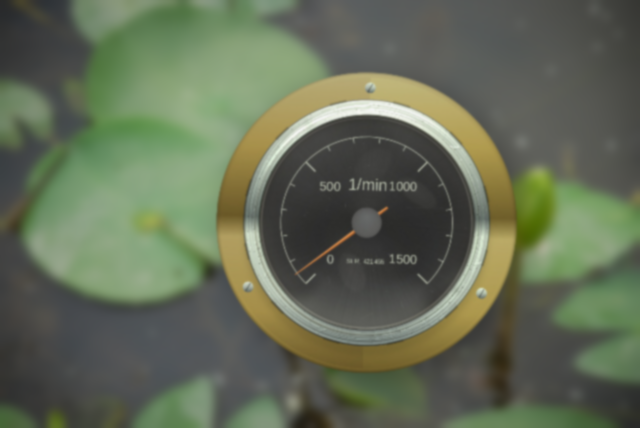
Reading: {"value": 50, "unit": "rpm"}
